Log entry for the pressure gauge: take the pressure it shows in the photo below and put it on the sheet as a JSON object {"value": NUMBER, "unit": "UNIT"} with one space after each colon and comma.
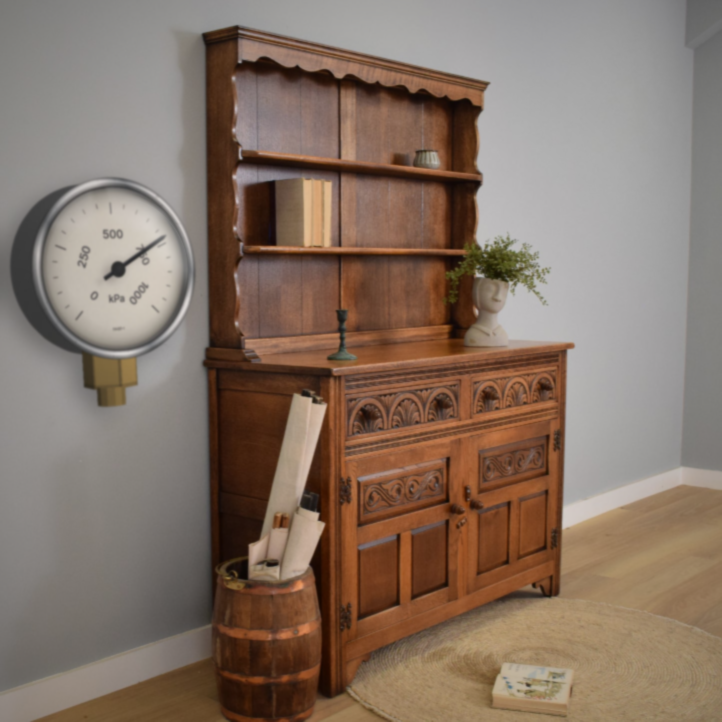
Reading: {"value": 725, "unit": "kPa"}
